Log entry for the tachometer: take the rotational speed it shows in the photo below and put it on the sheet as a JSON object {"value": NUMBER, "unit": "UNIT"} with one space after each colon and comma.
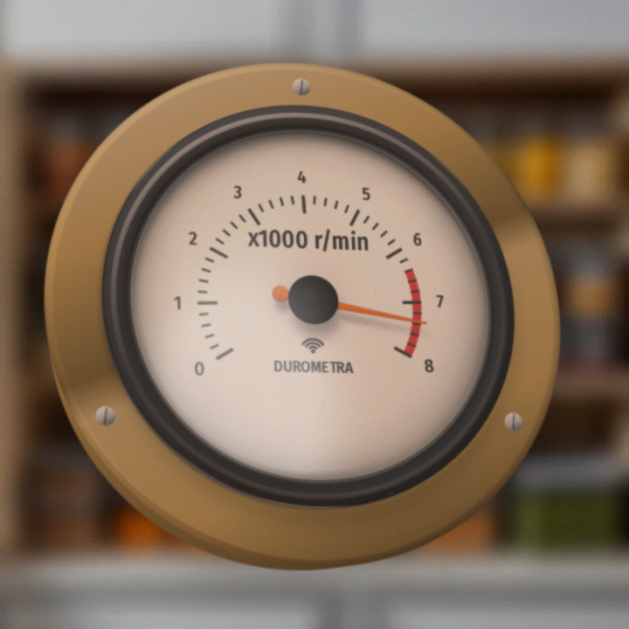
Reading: {"value": 7400, "unit": "rpm"}
